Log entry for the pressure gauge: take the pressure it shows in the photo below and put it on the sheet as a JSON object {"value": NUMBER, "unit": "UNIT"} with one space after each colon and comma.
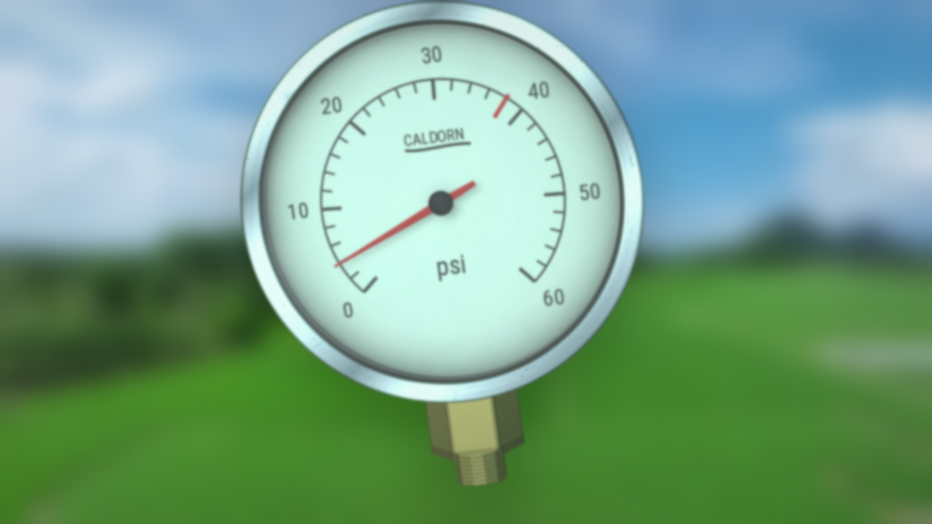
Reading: {"value": 4, "unit": "psi"}
